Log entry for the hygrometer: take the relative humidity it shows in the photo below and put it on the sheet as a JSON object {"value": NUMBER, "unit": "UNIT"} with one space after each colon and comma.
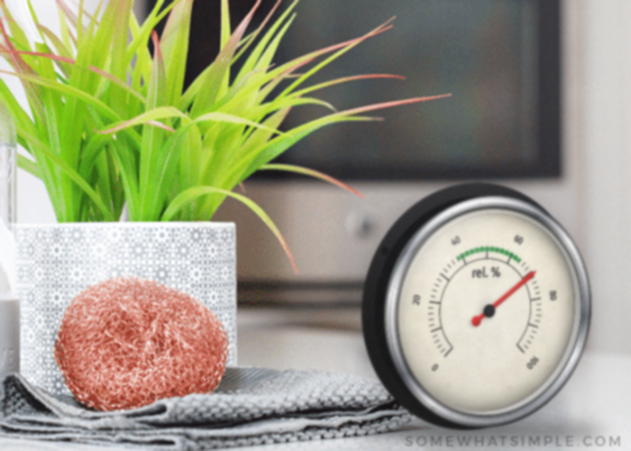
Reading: {"value": 70, "unit": "%"}
